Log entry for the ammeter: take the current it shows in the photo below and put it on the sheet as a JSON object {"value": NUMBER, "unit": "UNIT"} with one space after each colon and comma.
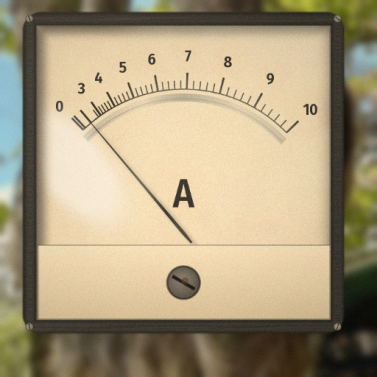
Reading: {"value": 2, "unit": "A"}
